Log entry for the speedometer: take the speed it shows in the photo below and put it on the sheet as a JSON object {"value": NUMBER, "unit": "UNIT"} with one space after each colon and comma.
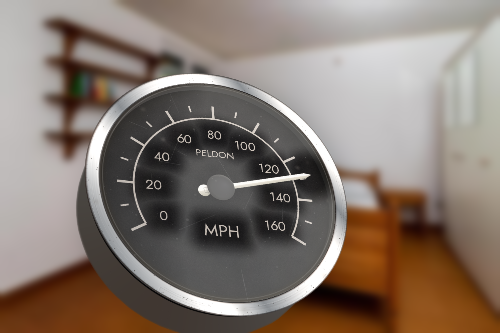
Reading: {"value": 130, "unit": "mph"}
